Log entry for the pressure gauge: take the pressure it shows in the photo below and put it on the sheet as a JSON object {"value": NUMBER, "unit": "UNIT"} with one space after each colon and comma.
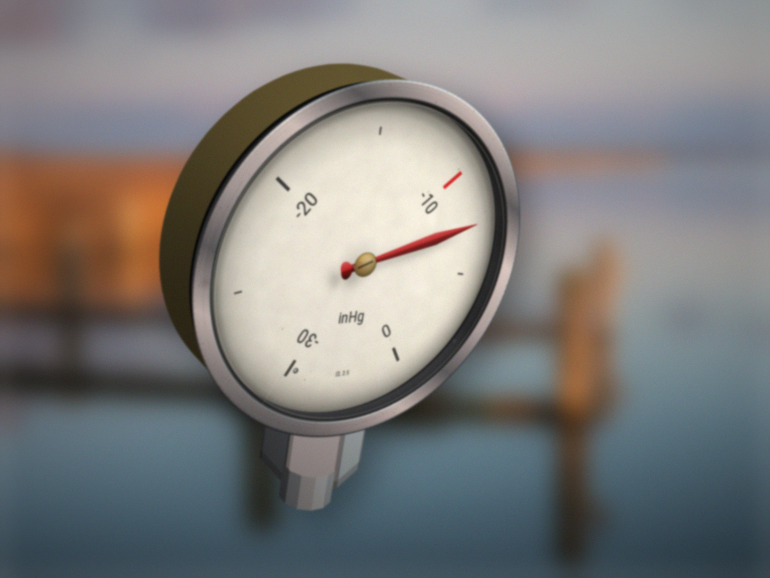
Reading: {"value": -7.5, "unit": "inHg"}
